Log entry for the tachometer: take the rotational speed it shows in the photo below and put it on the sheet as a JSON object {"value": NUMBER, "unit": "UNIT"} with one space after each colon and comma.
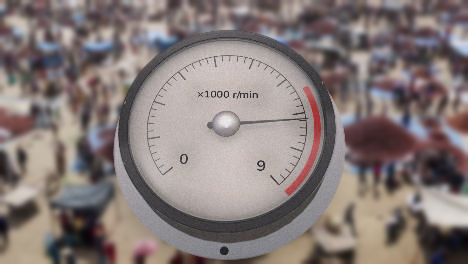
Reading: {"value": 7200, "unit": "rpm"}
